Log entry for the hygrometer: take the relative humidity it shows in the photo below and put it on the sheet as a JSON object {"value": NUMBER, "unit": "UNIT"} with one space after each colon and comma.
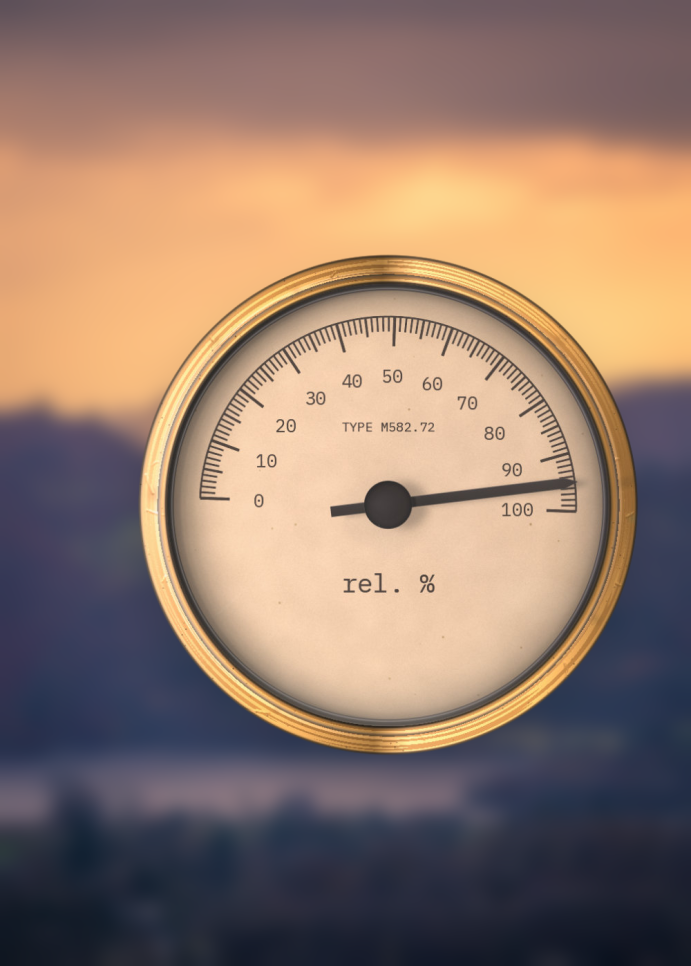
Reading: {"value": 95, "unit": "%"}
